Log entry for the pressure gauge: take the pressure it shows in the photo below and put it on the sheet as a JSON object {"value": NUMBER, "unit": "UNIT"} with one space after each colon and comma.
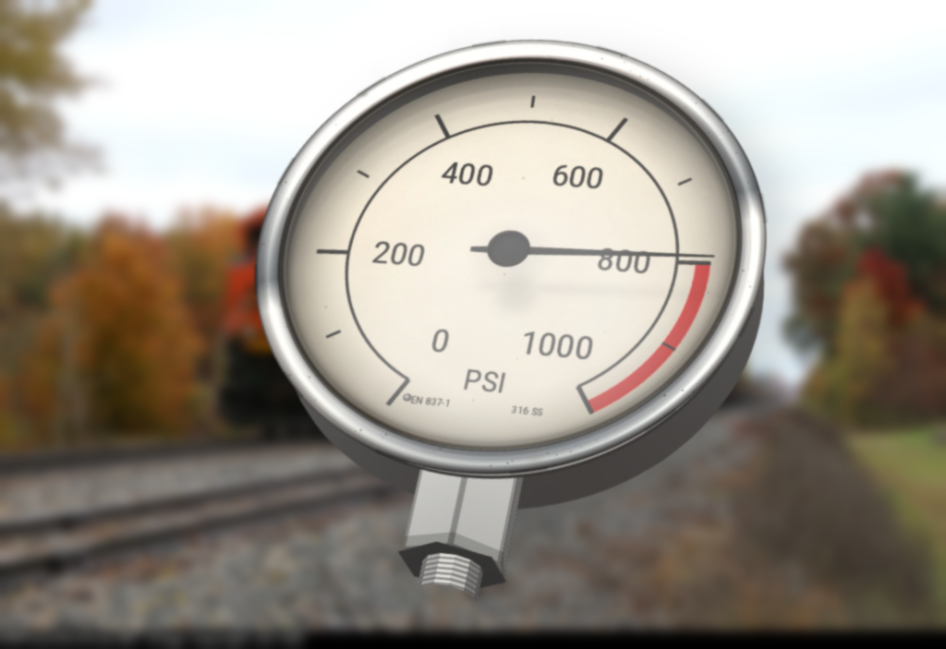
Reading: {"value": 800, "unit": "psi"}
